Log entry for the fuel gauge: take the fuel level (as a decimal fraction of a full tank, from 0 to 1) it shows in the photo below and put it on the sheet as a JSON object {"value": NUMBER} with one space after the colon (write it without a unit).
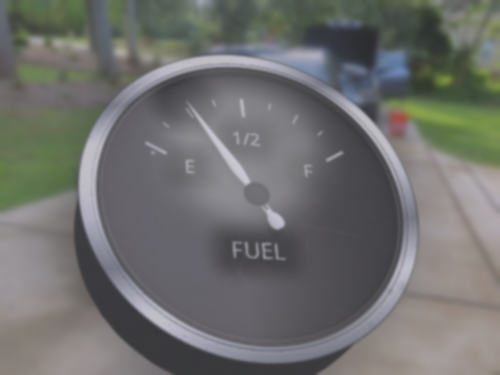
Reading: {"value": 0.25}
